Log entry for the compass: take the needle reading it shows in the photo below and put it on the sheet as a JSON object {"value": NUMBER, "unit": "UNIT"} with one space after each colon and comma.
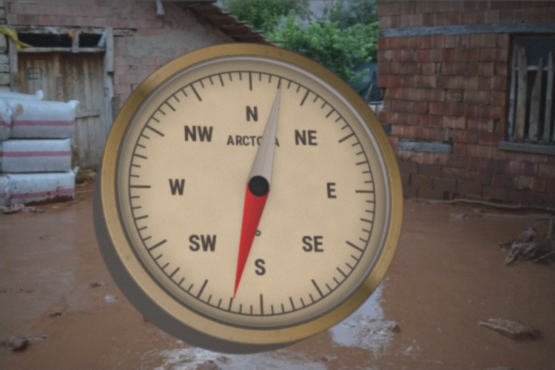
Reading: {"value": 195, "unit": "°"}
